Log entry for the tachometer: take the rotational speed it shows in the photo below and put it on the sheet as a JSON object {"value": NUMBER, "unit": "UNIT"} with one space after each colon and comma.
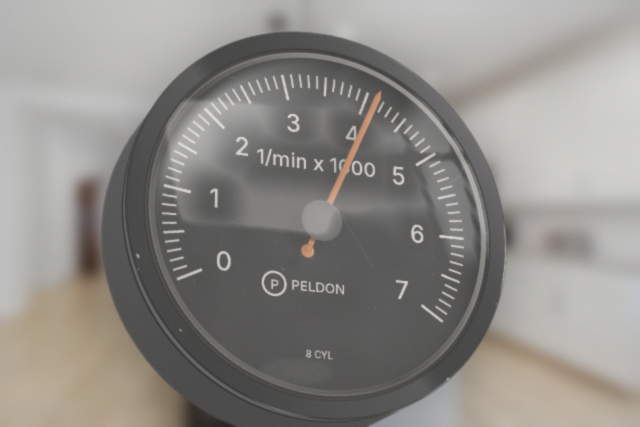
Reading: {"value": 4100, "unit": "rpm"}
